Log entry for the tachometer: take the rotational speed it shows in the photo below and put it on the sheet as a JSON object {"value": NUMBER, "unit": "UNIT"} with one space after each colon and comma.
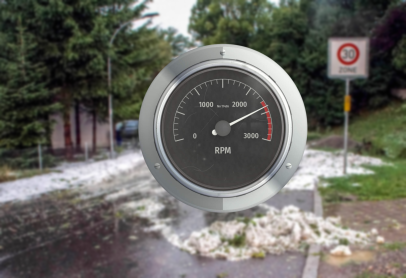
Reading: {"value": 2400, "unit": "rpm"}
